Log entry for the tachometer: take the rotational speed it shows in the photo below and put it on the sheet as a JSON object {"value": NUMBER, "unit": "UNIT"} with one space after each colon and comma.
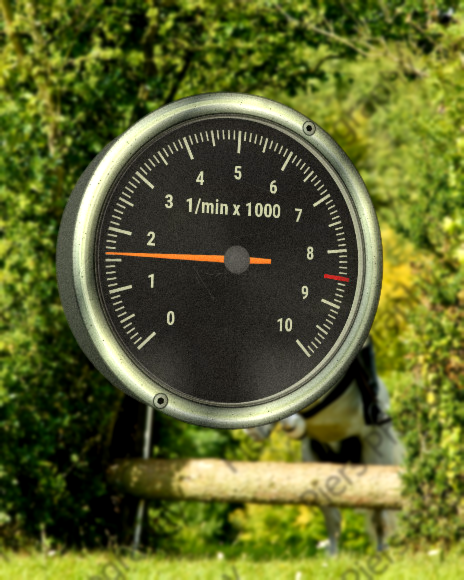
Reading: {"value": 1600, "unit": "rpm"}
